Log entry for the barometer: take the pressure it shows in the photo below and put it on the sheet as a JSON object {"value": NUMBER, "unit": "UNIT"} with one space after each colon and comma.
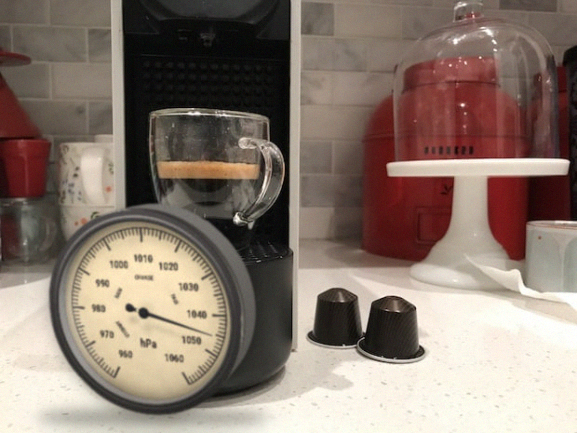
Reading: {"value": 1045, "unit": "hPa"}
